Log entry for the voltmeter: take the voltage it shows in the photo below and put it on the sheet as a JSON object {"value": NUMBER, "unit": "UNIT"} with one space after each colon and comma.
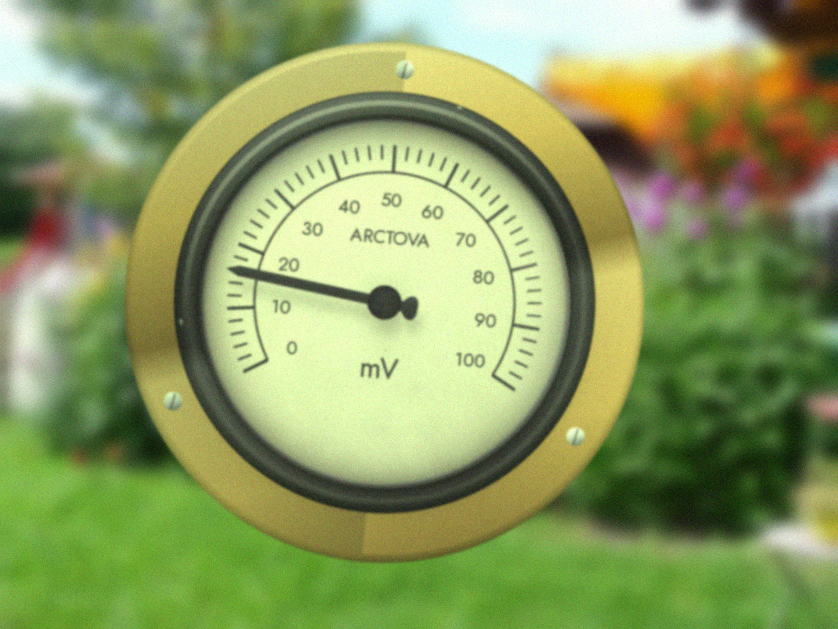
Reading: {"value": 16, "unit": "mV"}
